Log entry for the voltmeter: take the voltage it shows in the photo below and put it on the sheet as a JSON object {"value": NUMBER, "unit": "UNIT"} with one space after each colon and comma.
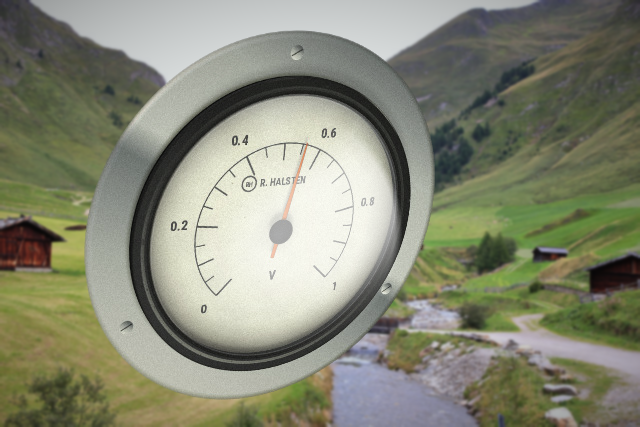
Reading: {"value": 0.55, "unit": "V"}
